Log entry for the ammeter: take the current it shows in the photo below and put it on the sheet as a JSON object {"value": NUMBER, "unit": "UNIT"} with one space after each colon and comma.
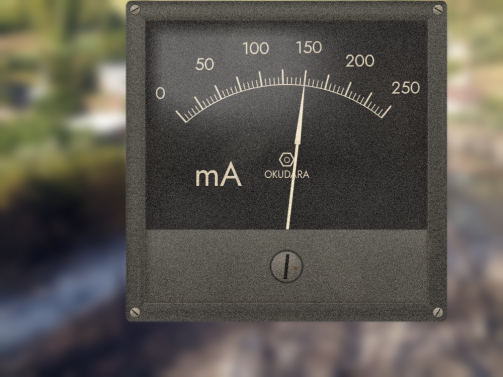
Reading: {"value": 150, "unit": "mA"}
